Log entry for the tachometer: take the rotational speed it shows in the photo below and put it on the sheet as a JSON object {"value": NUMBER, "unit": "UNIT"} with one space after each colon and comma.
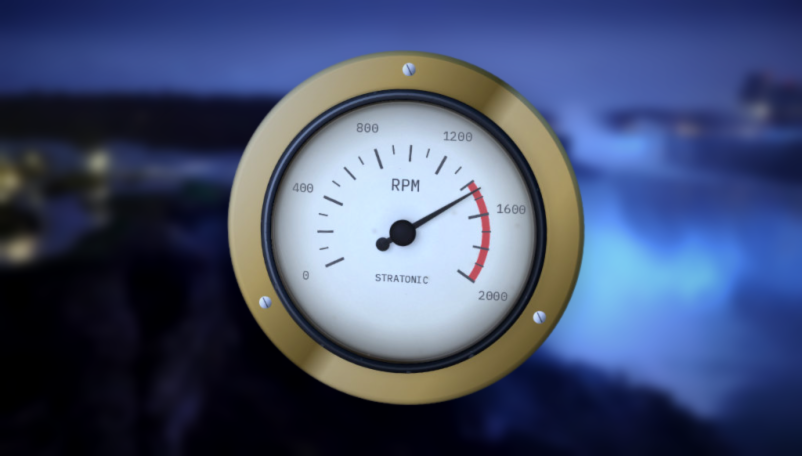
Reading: {"value": 1450, "unit": "rpm"}
